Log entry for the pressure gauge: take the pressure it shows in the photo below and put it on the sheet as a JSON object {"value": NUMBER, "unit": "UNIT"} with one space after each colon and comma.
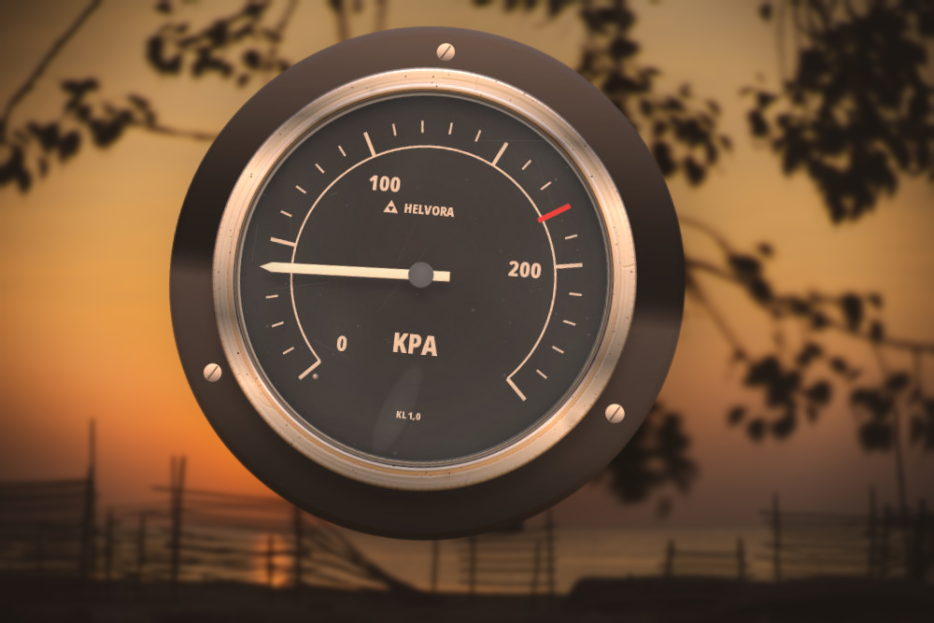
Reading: {"value": 40, "unit": "kPa"}
